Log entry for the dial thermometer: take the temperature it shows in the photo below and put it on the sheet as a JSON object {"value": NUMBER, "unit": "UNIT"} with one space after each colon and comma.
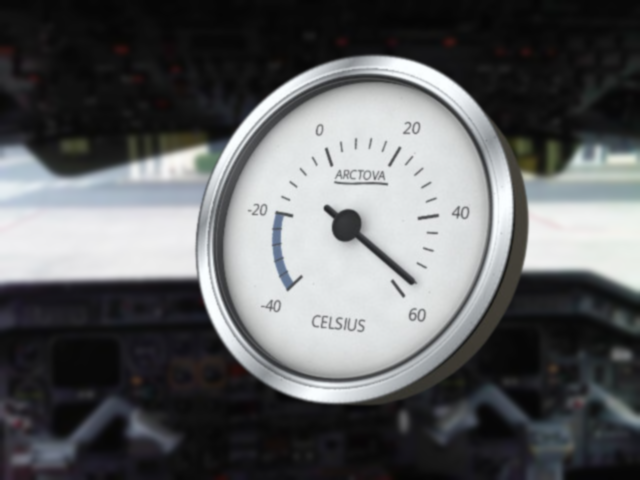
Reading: {"value": 56, "unit": "°C"}
